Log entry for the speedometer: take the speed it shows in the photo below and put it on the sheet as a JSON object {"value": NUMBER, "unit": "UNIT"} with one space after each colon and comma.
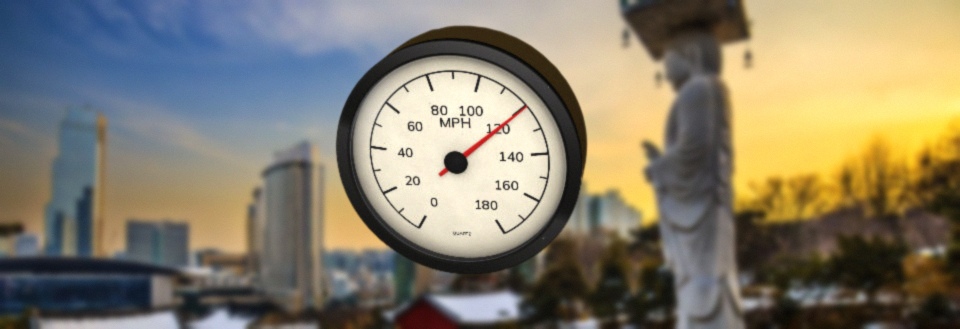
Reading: {"value": 120, "unit": "mph"}
